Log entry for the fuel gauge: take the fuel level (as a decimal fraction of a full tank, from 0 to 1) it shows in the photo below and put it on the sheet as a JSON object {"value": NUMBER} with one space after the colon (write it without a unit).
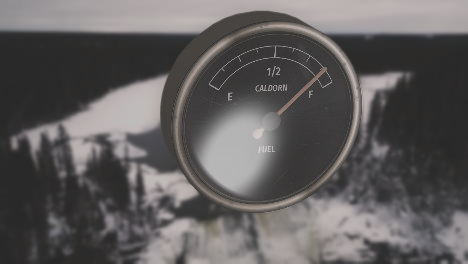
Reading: {"value": 0.875}
